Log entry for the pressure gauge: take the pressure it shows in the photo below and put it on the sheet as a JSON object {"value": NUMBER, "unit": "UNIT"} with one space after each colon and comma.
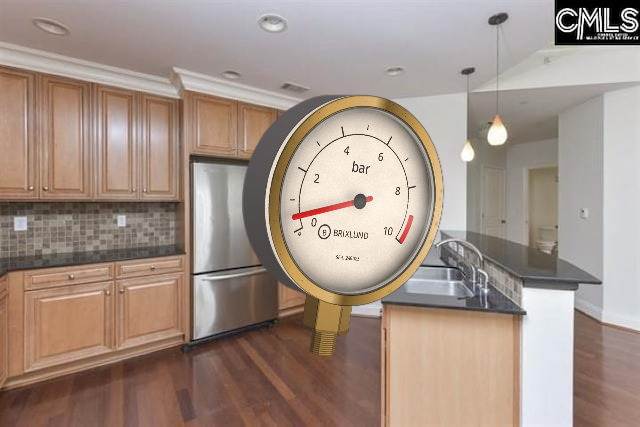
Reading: {"value": 0.5, "unit": "bar"}
